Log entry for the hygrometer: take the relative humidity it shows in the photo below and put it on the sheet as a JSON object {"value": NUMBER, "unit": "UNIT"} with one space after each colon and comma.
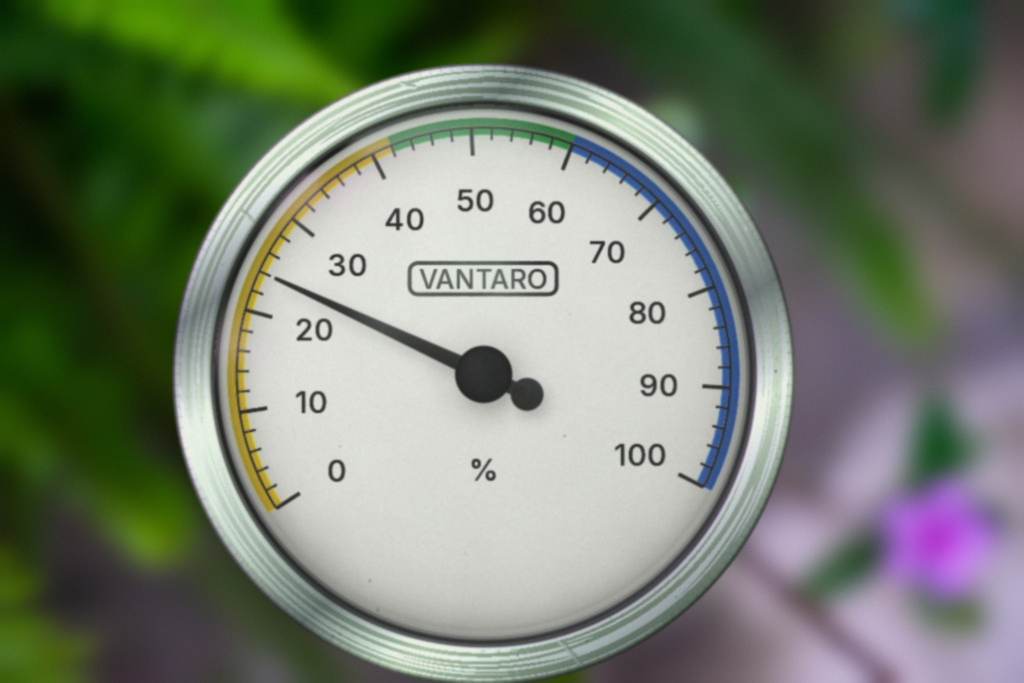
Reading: {"value": 24, "unit": "%"}
